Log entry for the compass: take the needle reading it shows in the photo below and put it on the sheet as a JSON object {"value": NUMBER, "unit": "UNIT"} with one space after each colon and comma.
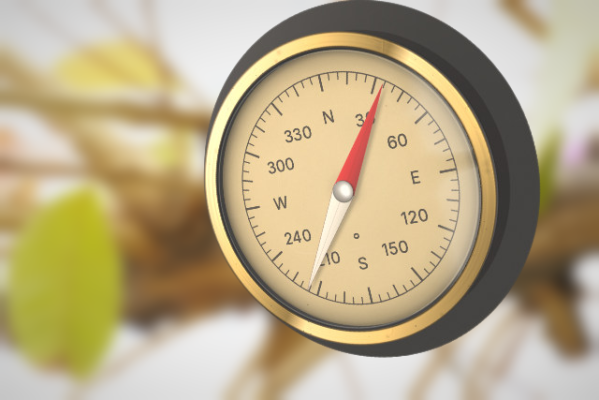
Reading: {"value": 35, "unit": "°"}
